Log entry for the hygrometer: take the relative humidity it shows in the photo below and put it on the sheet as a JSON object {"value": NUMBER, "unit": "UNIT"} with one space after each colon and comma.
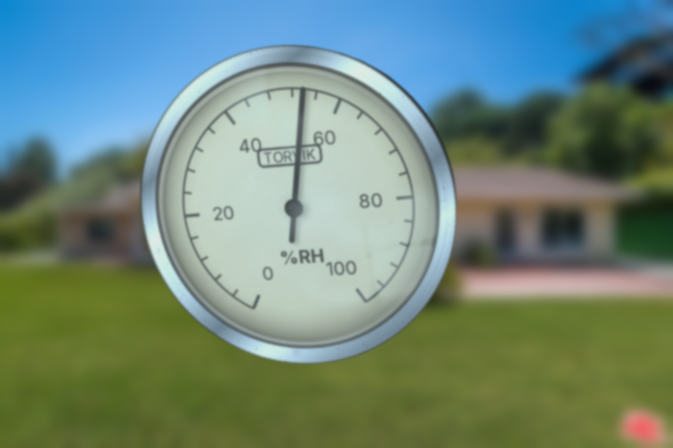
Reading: {"value": 54, "unit": "%"}
